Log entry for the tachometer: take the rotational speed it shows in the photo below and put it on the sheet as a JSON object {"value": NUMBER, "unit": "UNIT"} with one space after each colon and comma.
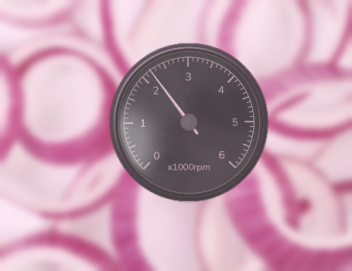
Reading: {"value": 2200, "unit": "rpm"}
